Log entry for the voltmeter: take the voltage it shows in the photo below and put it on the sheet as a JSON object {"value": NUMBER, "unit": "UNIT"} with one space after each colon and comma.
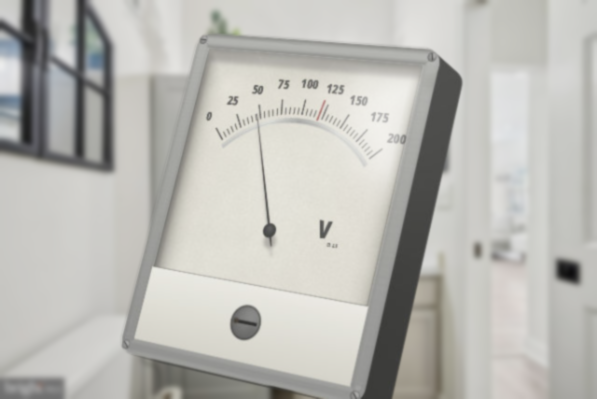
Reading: {"value": 50, "unit": "V"}
